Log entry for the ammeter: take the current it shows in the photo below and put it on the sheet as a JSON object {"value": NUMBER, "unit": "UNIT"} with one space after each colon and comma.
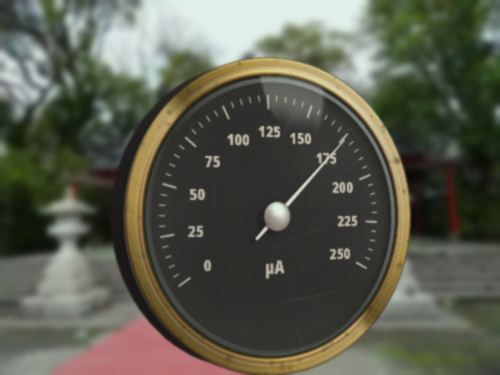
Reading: {"value": 175, "unit": "µA"}
